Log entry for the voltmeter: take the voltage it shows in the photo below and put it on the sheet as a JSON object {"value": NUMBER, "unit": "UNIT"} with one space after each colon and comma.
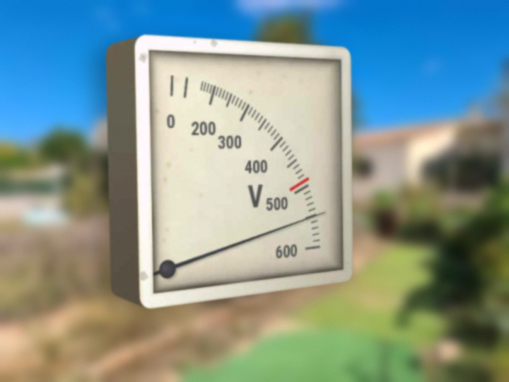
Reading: {"value": 550, "unit": "V"}
